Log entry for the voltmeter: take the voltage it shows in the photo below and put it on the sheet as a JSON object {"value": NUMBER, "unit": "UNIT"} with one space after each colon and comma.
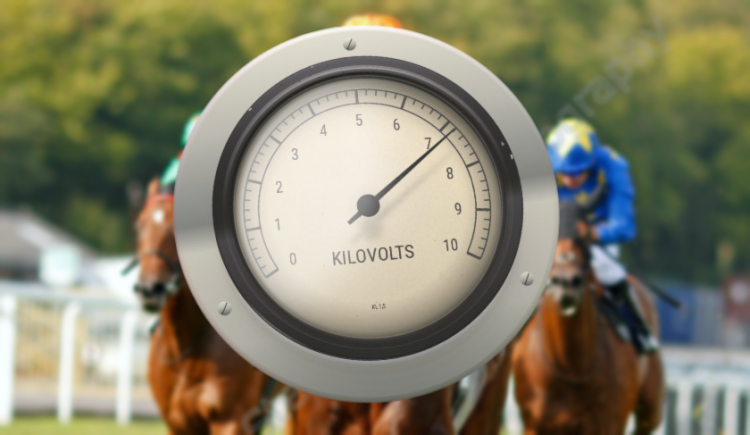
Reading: {"value": 7.2, "unit": "kV"}
